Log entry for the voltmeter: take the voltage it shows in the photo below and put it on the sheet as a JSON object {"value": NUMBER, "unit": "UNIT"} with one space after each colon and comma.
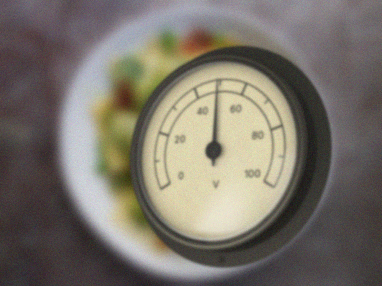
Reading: {"value": 50, "unit": "V"}
